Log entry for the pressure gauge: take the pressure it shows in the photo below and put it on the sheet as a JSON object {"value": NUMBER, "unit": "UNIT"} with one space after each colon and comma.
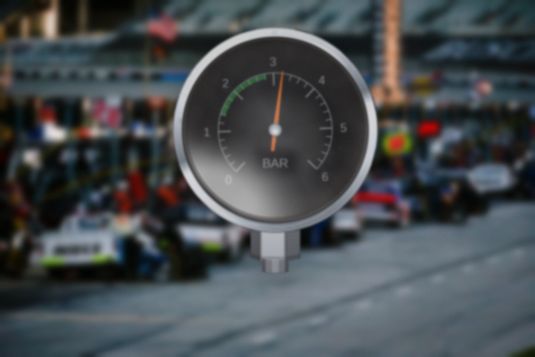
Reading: {"value": 3.2, "unit": "bar"}
